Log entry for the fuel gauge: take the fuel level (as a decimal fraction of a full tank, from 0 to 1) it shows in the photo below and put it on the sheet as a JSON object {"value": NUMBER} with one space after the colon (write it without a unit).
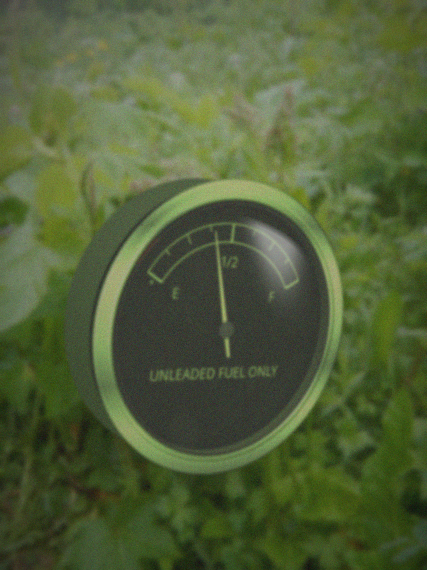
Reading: {"value": 0.375}
